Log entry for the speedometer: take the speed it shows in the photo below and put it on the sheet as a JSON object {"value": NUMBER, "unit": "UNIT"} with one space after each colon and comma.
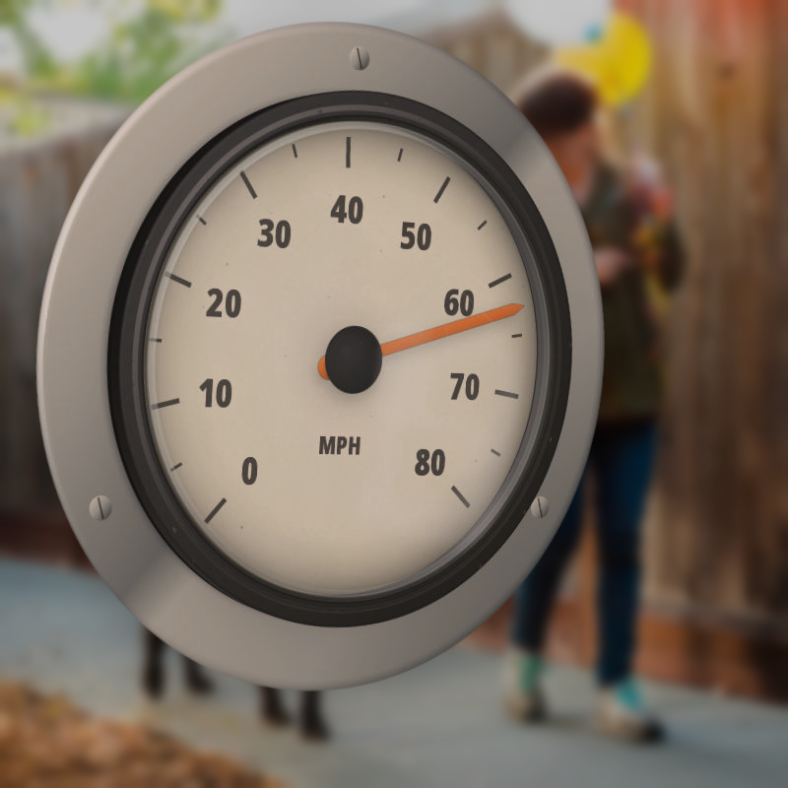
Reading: {"value": 62.5, "unit": "mph"}
